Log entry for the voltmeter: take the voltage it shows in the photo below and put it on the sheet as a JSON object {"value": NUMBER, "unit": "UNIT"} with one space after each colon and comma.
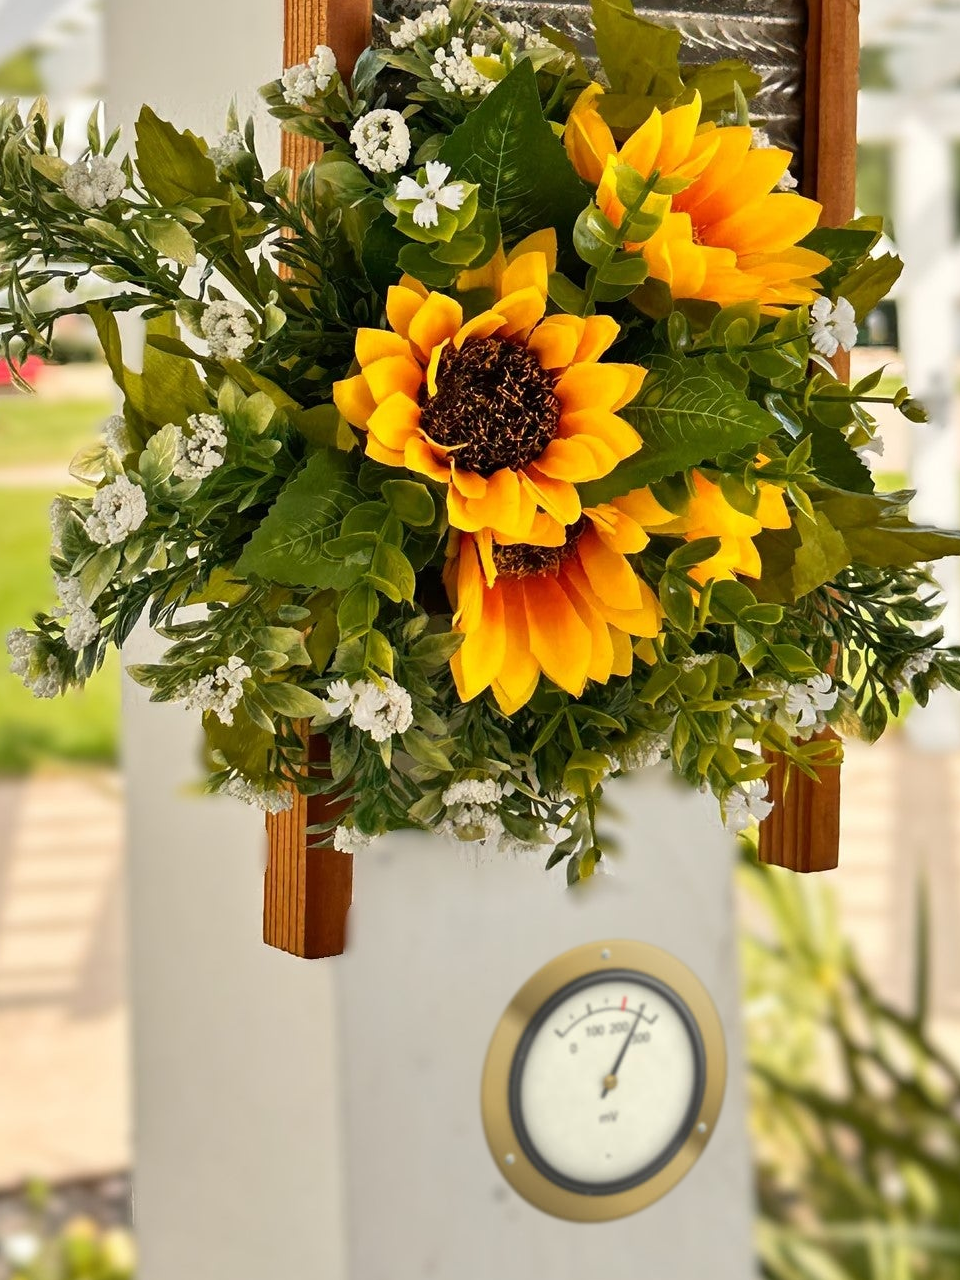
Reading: {"value": 250, "unit": "mV"}
